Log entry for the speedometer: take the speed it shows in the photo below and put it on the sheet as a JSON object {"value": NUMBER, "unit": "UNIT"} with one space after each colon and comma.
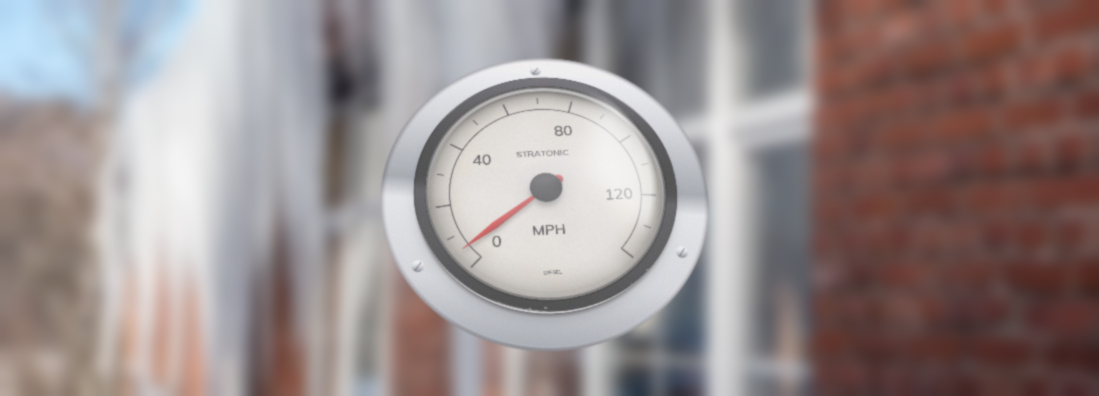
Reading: {"value": 5, "unit": "mph"}
